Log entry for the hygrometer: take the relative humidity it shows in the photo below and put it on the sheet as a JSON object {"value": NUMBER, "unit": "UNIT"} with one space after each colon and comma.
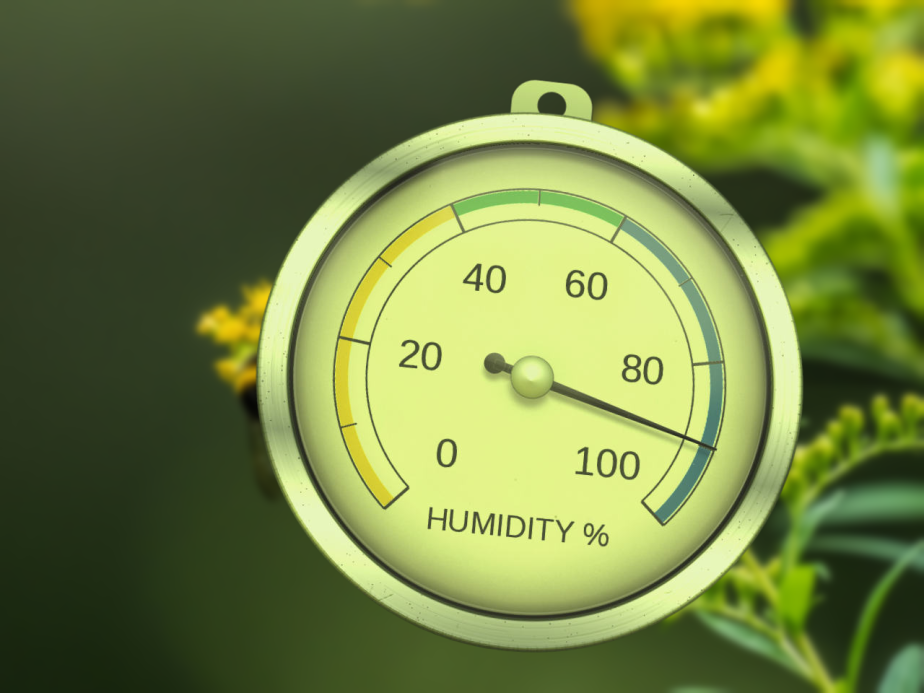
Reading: {"value": 90, "unit": "%"}
